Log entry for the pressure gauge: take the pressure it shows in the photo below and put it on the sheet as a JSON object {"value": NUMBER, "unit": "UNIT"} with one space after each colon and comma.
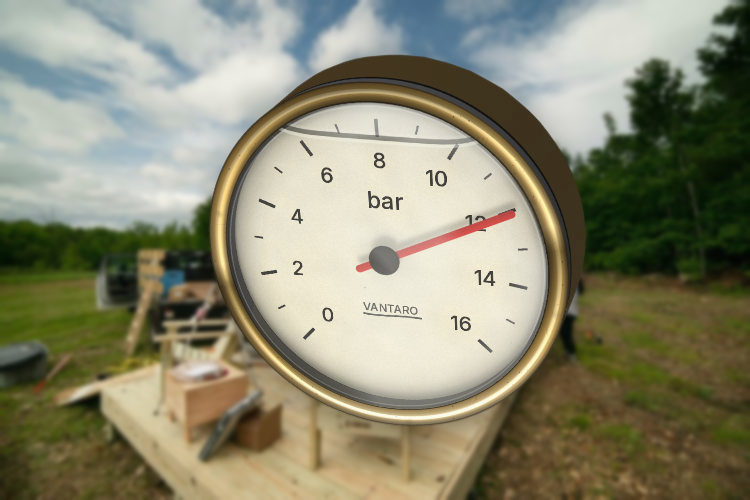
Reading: {"value": 12, "unit": "bar"}
